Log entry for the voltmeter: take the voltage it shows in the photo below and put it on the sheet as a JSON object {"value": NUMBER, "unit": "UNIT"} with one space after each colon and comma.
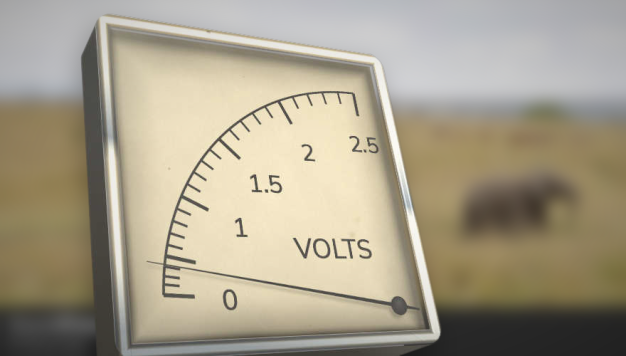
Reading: {"value": 0.4, "unit": "V"}
